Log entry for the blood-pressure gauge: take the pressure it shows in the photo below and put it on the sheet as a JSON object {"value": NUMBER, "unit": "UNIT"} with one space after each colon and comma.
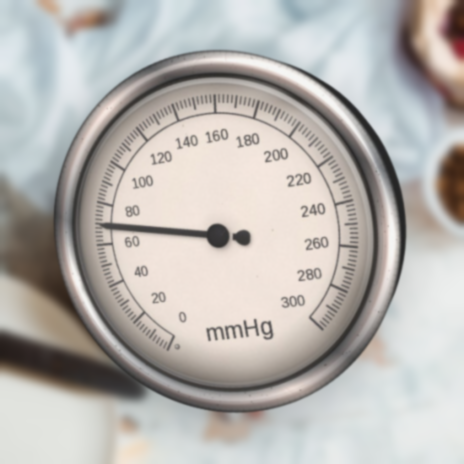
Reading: {"value": 70, "unit": "mmHg"}
